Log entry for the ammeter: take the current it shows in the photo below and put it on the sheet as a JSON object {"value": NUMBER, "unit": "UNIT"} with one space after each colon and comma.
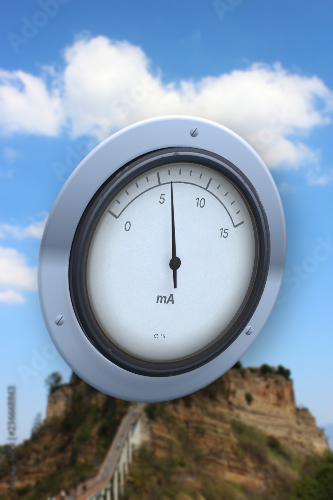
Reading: {"value": 6, "unit": "mA"}
